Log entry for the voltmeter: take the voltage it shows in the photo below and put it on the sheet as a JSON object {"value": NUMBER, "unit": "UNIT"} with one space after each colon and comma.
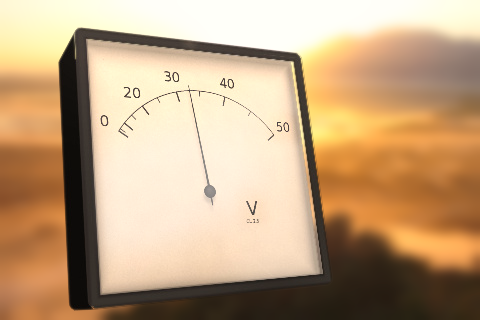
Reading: {"value": 32.5, "unit": "V"}
